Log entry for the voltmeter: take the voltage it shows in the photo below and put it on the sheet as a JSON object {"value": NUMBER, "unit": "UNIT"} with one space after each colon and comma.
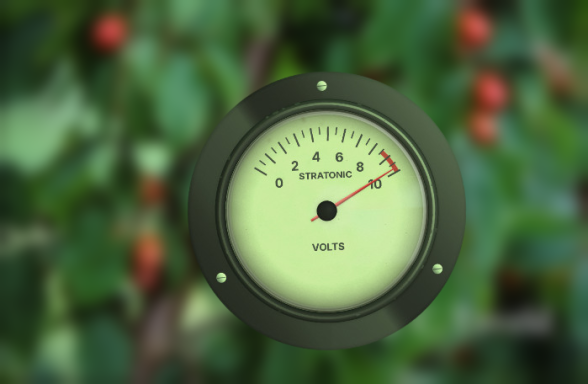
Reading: {"value": 9.75, "unit": "V"}
